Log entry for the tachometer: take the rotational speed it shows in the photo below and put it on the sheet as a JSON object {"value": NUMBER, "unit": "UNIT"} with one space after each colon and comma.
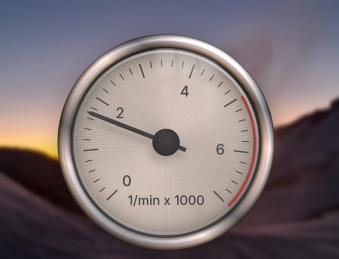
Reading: {"value": 1700, "unit": "rpm"}
